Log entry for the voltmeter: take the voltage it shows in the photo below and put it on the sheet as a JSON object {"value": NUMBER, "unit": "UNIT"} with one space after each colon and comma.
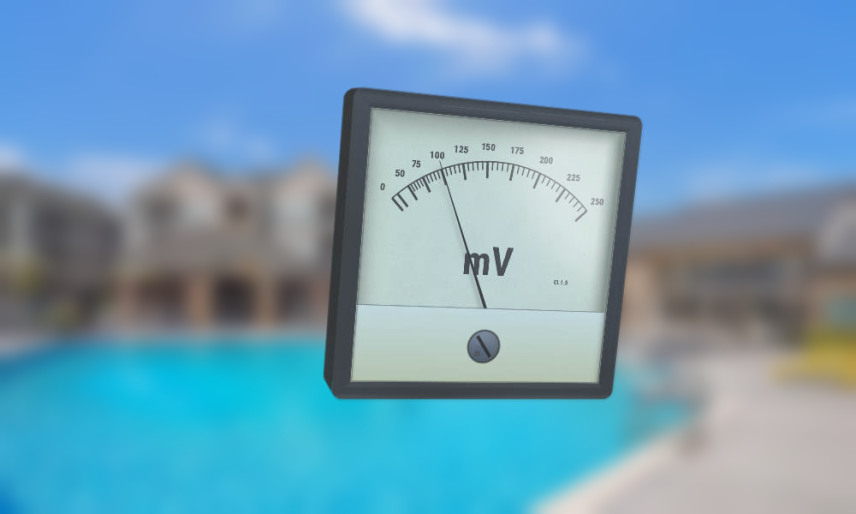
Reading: {"value": 100, "unit": "mV"}
